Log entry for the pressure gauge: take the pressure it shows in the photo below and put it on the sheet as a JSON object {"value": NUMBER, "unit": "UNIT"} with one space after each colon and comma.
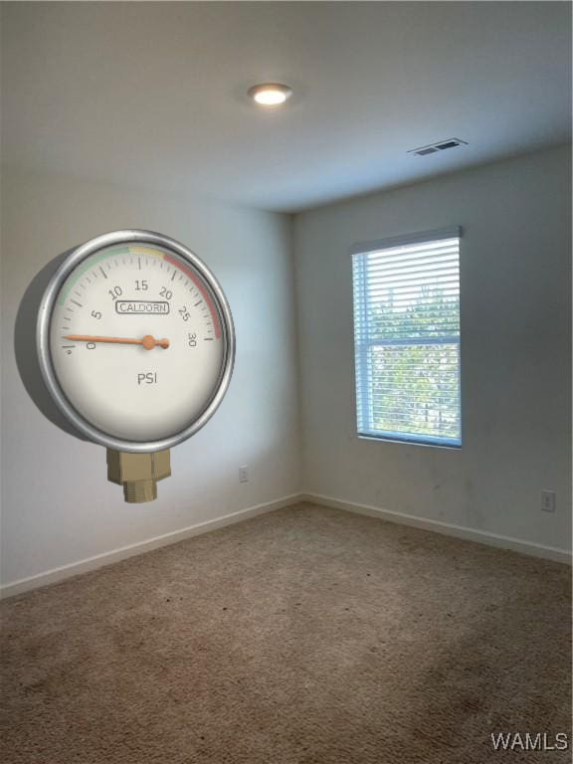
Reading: {"value": 1, "unit": "psi"}
